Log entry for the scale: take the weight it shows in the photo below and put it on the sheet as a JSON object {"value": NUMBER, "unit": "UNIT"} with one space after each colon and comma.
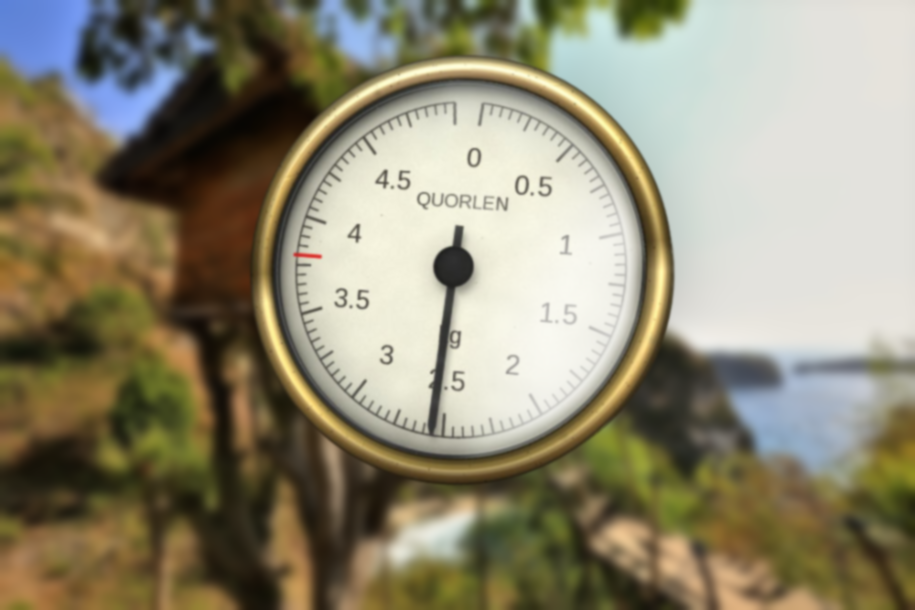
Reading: {"value": 2.55, "unit": "kg"}
